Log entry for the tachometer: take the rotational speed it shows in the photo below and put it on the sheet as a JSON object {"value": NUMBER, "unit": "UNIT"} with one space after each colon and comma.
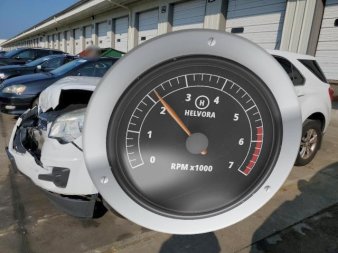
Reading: {"value": 2200, "unit": "rpm"}
